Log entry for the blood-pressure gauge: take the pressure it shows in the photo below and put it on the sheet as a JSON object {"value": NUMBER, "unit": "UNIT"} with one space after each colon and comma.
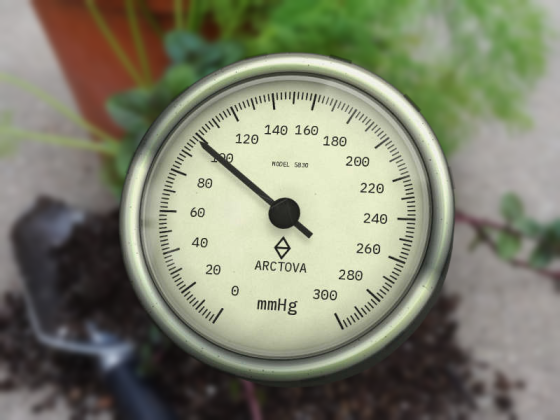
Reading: {"value": 98, "unit": "mmHg"}
